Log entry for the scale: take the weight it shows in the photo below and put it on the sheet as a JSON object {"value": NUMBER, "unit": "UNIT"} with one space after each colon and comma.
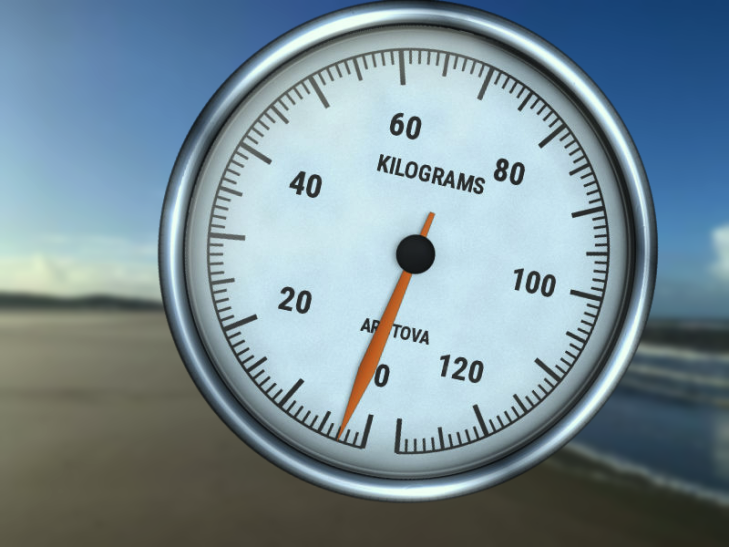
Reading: {"value": 3, "unit": "kg"}
